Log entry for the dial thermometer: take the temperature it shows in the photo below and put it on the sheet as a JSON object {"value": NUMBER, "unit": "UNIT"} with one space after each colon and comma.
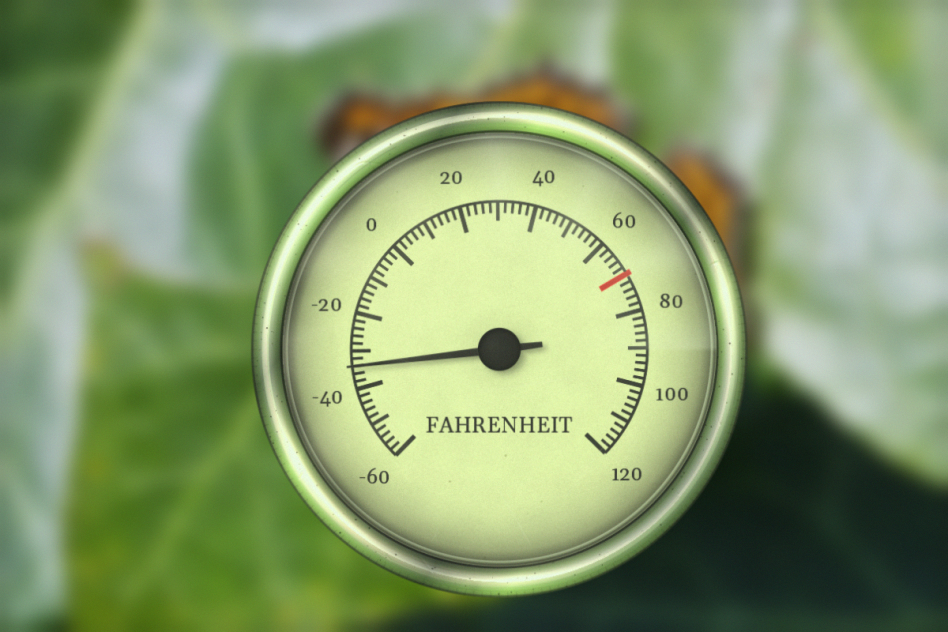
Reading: {"value": -34, "unit": "°F"}
